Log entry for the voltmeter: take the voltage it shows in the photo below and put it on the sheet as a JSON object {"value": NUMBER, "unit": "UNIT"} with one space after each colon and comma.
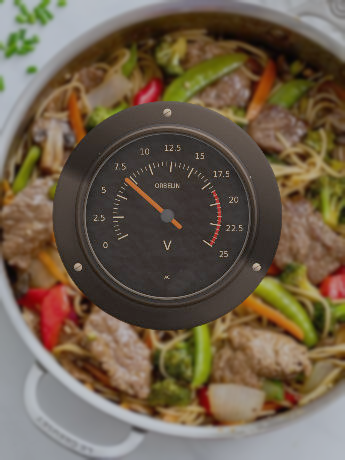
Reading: {"value": 7, "unit": "V"}
